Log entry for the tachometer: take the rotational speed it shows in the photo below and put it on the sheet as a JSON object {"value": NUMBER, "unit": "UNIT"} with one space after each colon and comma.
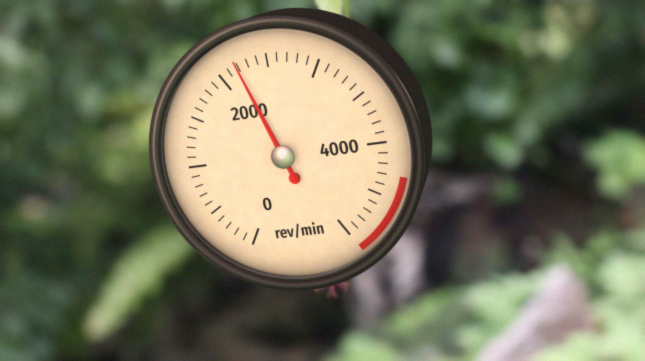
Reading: {"value": 2200, "unit": "rpm"}
